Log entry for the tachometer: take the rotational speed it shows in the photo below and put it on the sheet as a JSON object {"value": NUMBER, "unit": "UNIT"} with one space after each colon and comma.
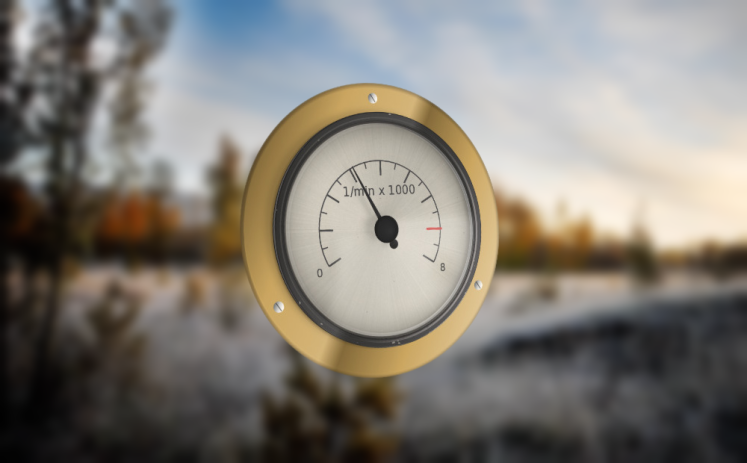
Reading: {"value": 3000, "unit": "rpm"}
